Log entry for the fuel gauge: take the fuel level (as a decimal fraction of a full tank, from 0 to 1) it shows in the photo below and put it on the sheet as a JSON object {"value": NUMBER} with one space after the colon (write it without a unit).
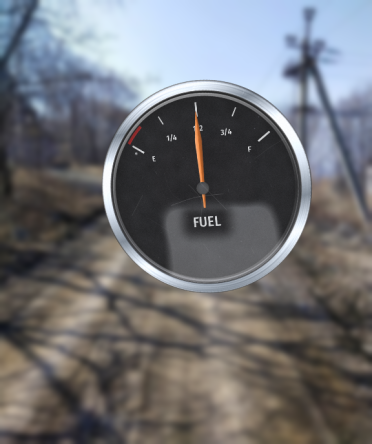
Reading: {"value": 0.5}
